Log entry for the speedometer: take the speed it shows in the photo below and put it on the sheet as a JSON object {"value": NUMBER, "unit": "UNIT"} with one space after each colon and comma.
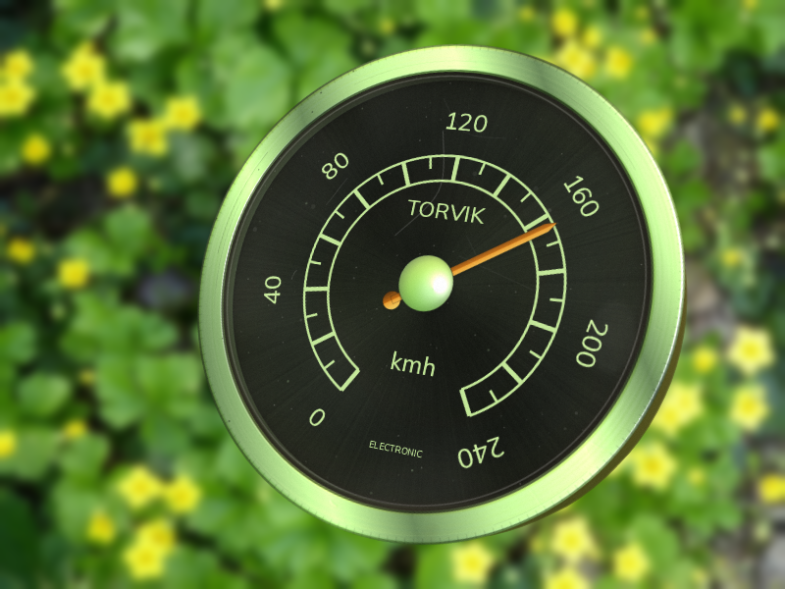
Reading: {"value": 165, "unit": "km/h"}
